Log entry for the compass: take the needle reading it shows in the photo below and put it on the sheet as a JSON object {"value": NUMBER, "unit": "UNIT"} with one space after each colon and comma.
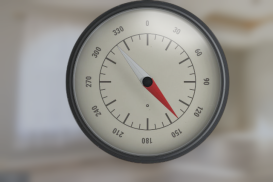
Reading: {"value": 140, "unit": "°"}
